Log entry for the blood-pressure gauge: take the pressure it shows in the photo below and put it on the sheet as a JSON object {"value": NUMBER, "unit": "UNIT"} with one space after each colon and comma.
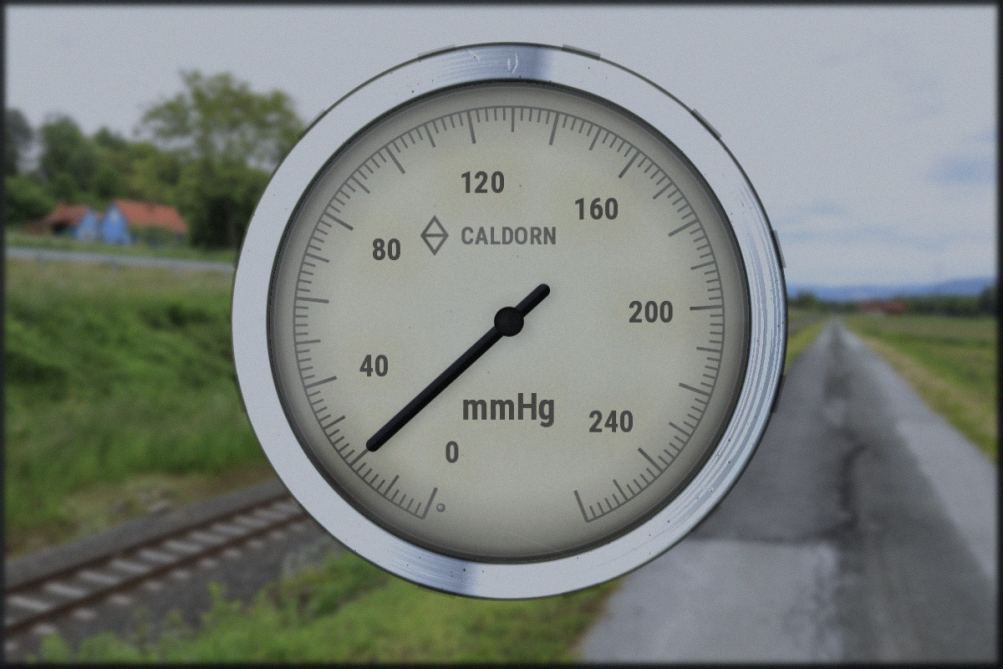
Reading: {"value": 20, "unit": "mmHg"}
